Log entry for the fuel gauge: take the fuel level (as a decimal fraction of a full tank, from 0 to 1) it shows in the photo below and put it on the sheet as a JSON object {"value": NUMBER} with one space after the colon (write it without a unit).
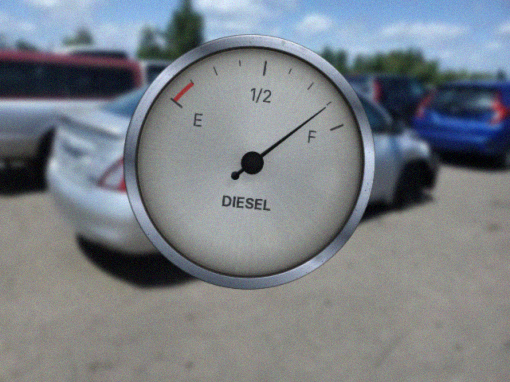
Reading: {"value": 0.875}
